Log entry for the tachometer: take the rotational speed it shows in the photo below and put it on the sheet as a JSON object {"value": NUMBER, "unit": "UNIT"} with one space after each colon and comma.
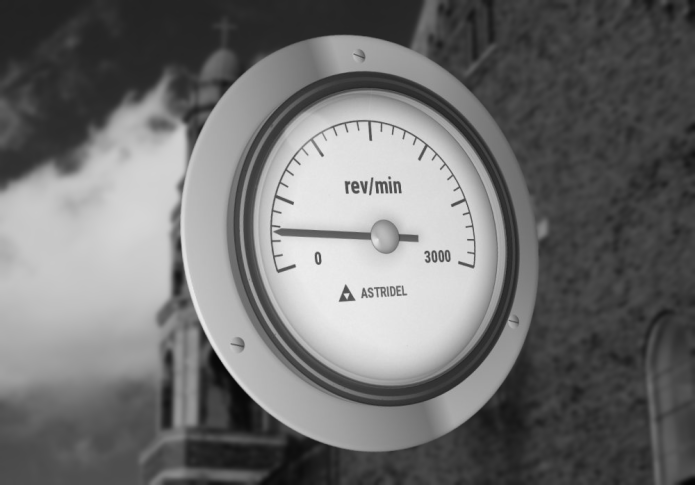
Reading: {"value": 250, "unit": "rpm"}
